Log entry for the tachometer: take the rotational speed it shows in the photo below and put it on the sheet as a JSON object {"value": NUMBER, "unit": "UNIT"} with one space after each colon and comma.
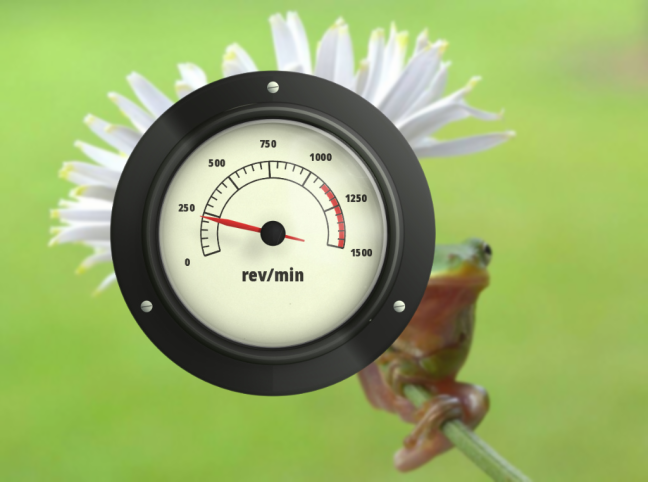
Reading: {"value": 225, "unit": "rpm"}
